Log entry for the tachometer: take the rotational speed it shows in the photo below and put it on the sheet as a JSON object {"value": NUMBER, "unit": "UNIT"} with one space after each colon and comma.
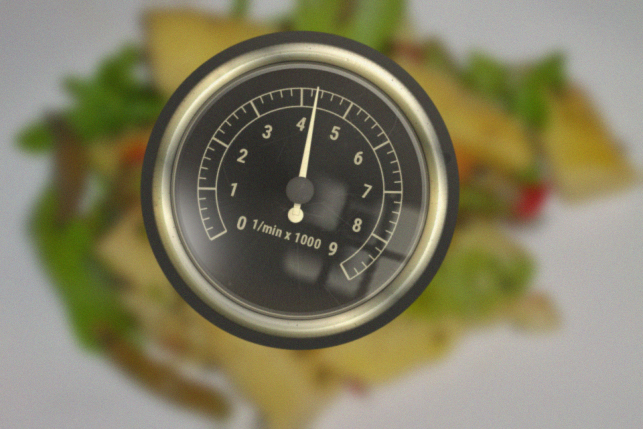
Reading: {"value": 4300, "unit": "rpm"}
